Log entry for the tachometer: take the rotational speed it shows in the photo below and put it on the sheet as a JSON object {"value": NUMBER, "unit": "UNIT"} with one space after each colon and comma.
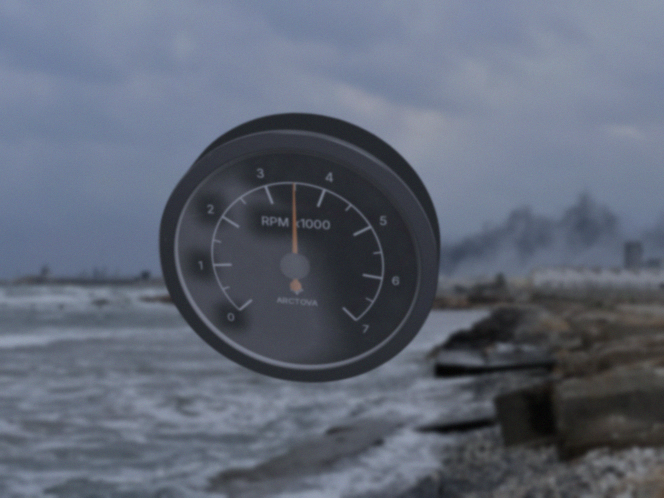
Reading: {"value": 3500, "unit": "rpm"}
